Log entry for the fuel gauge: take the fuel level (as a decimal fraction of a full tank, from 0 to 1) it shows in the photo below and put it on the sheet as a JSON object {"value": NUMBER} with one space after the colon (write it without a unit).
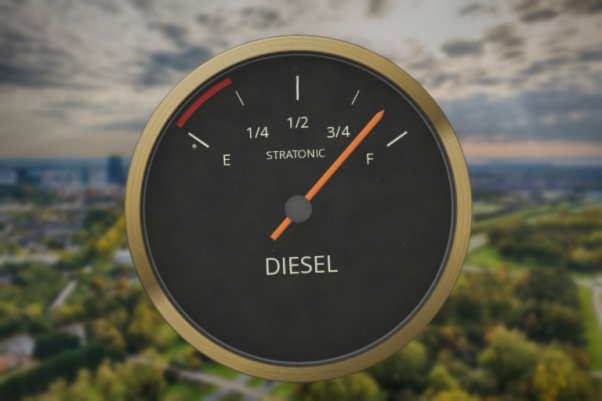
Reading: {"value": 0.875}
